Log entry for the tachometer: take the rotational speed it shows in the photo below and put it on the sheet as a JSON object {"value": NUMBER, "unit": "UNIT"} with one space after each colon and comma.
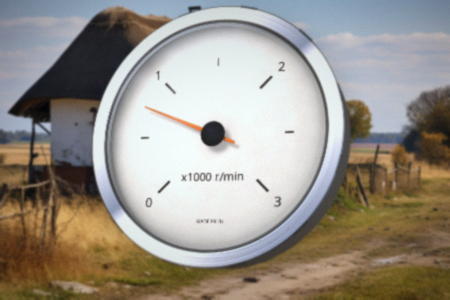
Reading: {"value": 750, "unit": "rpm"}
